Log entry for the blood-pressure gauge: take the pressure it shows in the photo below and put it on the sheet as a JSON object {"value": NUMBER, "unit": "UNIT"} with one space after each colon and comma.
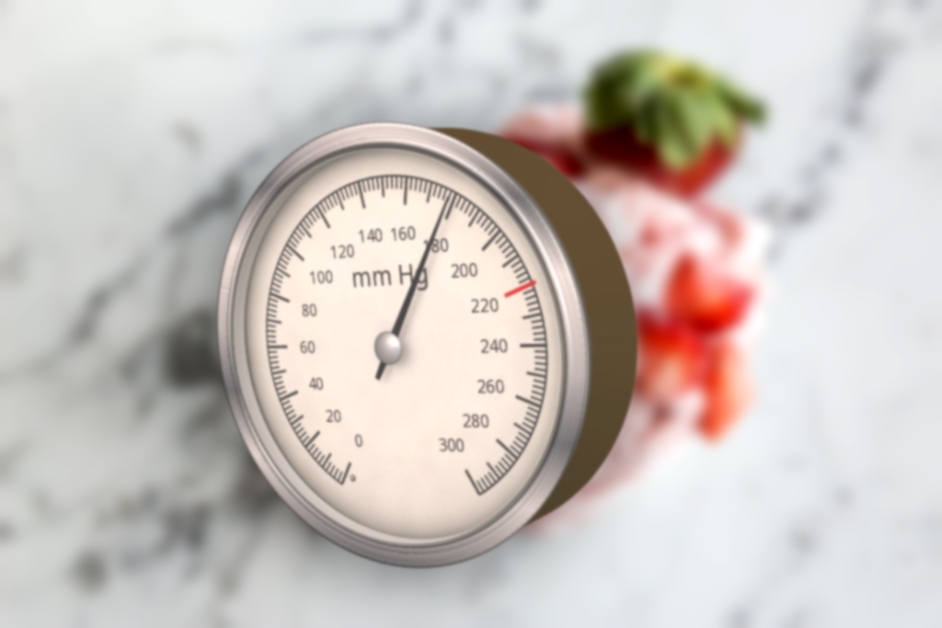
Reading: {"value": 180, "unit": "mmHg"}
